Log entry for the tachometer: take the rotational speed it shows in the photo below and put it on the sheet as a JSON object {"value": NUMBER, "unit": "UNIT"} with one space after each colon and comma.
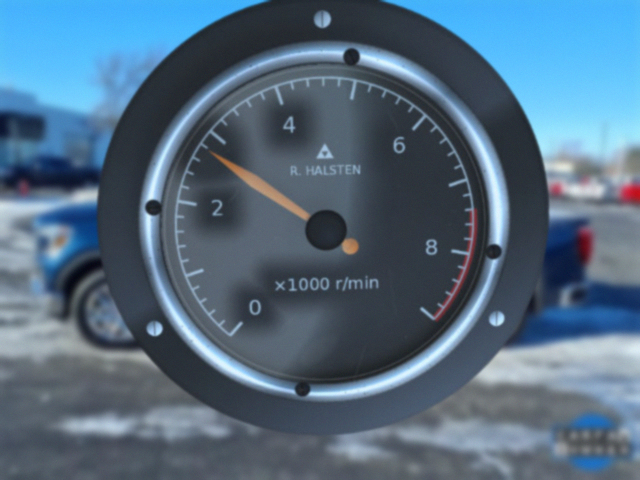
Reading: {"value": 2800, "unit": "rpm"}
